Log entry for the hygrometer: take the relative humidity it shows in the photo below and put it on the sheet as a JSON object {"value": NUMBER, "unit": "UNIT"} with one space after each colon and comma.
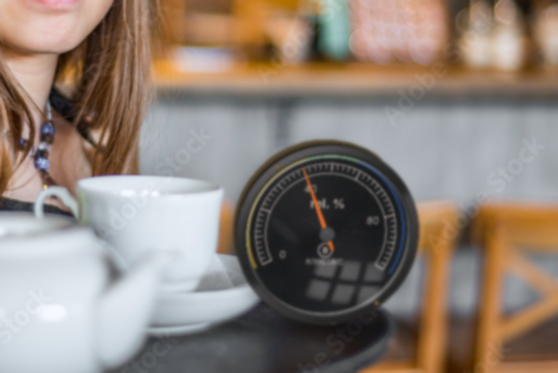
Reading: {"value": 40, "unit": "%"}
